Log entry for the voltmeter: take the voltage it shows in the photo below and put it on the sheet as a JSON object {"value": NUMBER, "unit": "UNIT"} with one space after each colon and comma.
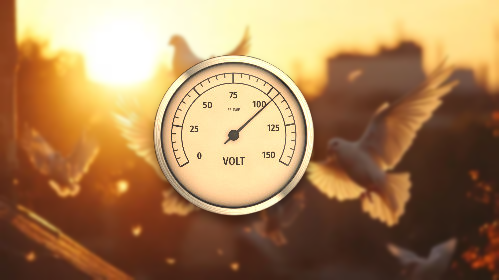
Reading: {"value": 105, "unit": "V"}
